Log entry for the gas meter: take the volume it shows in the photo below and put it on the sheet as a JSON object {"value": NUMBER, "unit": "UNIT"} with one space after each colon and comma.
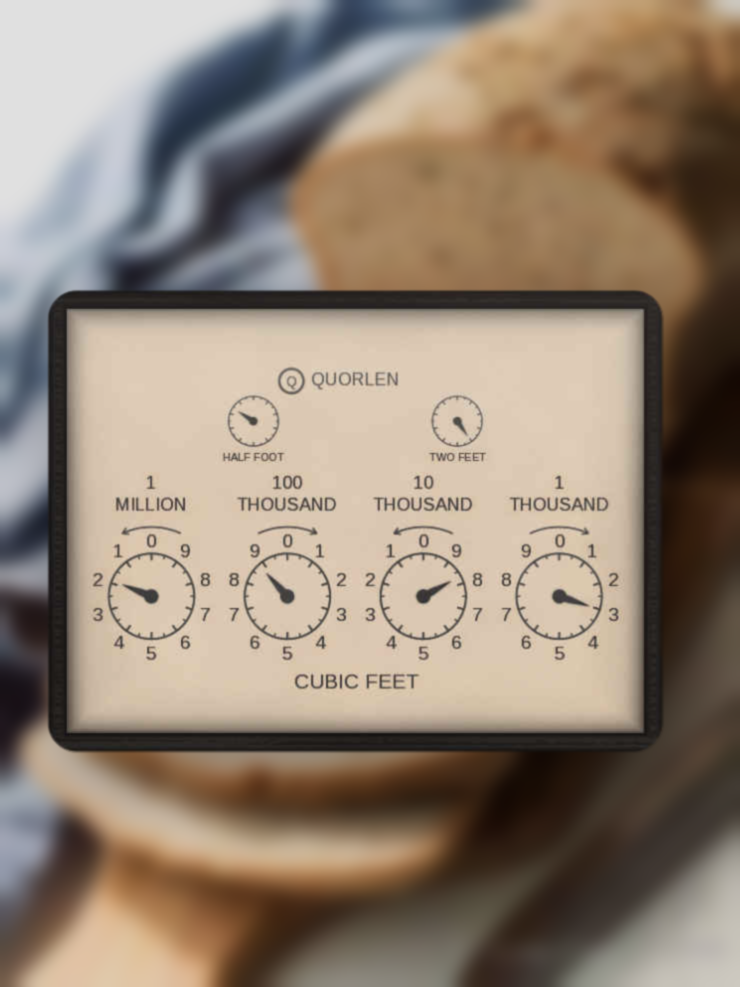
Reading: {"value": 188300, "unit": "ft³"}
